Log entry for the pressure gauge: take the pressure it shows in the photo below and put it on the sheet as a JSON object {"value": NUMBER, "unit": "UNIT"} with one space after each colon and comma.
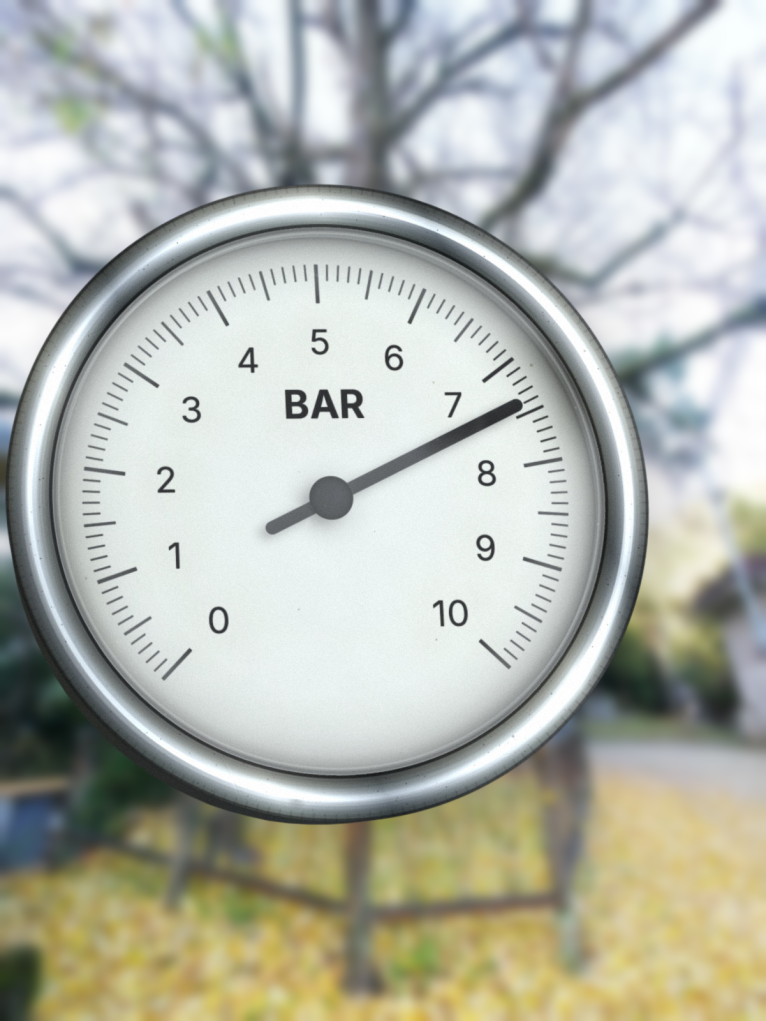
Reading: {"value": 7.4, "unit": "bar"}
